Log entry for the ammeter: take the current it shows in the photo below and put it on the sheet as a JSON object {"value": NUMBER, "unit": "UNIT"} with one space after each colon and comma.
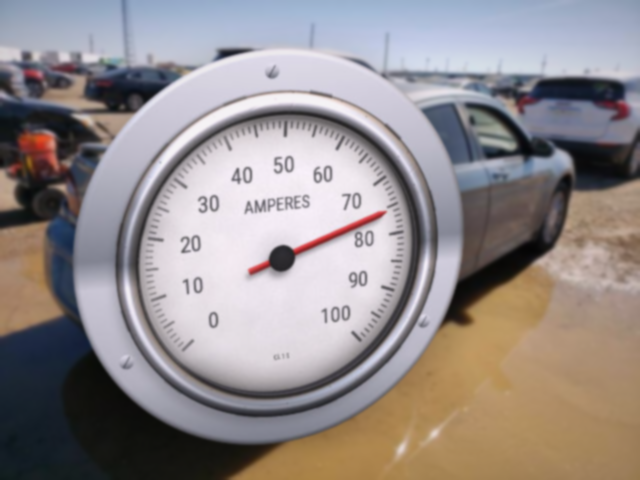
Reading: {"value": 75, "unit": "A"}
